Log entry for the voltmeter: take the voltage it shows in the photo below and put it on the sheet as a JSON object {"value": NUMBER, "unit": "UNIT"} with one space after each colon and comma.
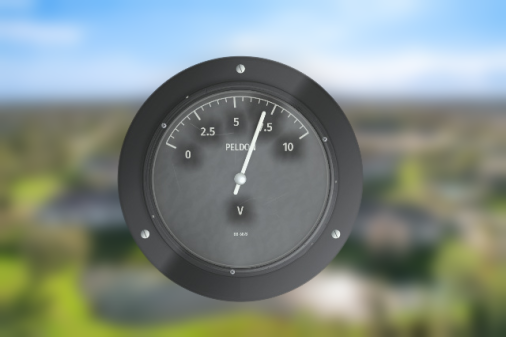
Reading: {"value": 7, "unit": "V"}
